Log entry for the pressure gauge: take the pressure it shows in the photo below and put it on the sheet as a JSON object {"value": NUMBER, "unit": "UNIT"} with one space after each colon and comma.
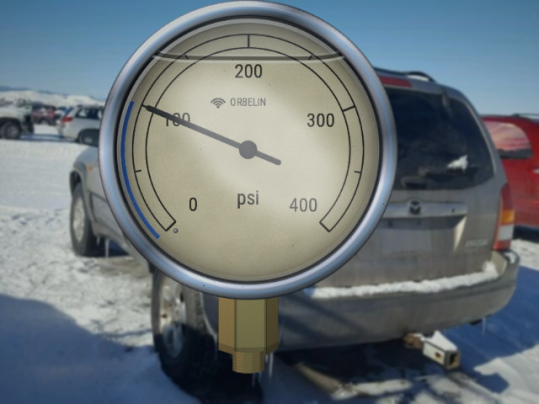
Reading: {"value": 100, "unit": "psi"}
